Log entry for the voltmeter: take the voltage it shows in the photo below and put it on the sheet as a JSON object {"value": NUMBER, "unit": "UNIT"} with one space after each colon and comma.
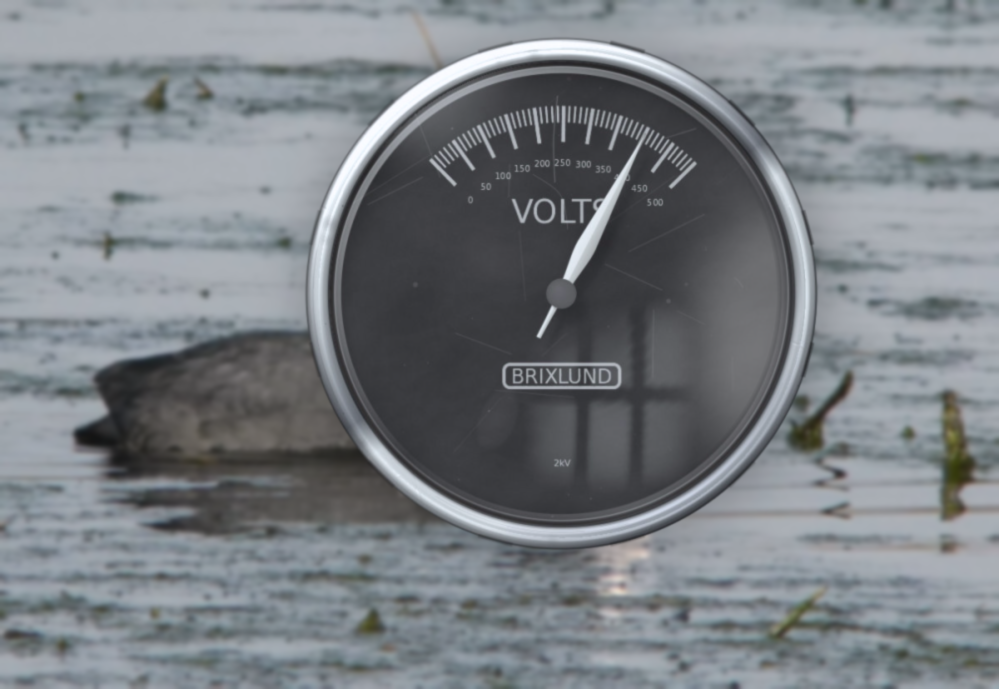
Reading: {"value": 400, "unit": "V"}
